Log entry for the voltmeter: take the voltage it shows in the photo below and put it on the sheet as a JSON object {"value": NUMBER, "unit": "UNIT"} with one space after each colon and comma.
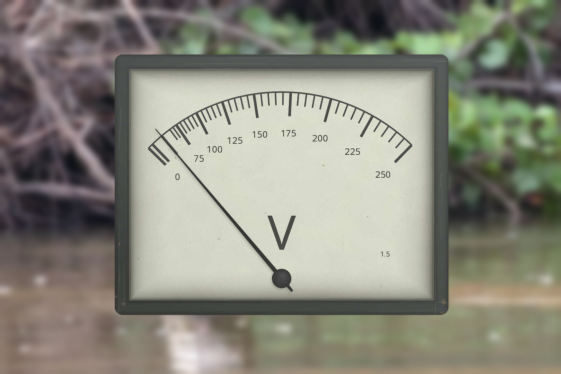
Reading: {"value": 50, "unit": "V"}
